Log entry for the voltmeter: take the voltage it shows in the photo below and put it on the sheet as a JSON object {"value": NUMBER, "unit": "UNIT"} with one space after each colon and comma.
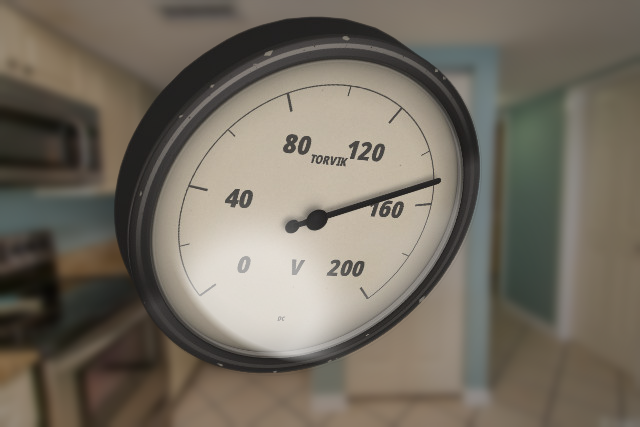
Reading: {"value": 150, "unit": "V"}
